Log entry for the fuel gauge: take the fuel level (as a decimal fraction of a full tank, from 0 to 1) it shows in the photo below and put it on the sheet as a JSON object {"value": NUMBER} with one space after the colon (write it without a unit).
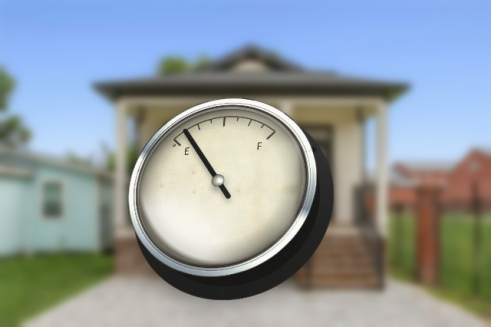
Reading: {"value": 0.125}
